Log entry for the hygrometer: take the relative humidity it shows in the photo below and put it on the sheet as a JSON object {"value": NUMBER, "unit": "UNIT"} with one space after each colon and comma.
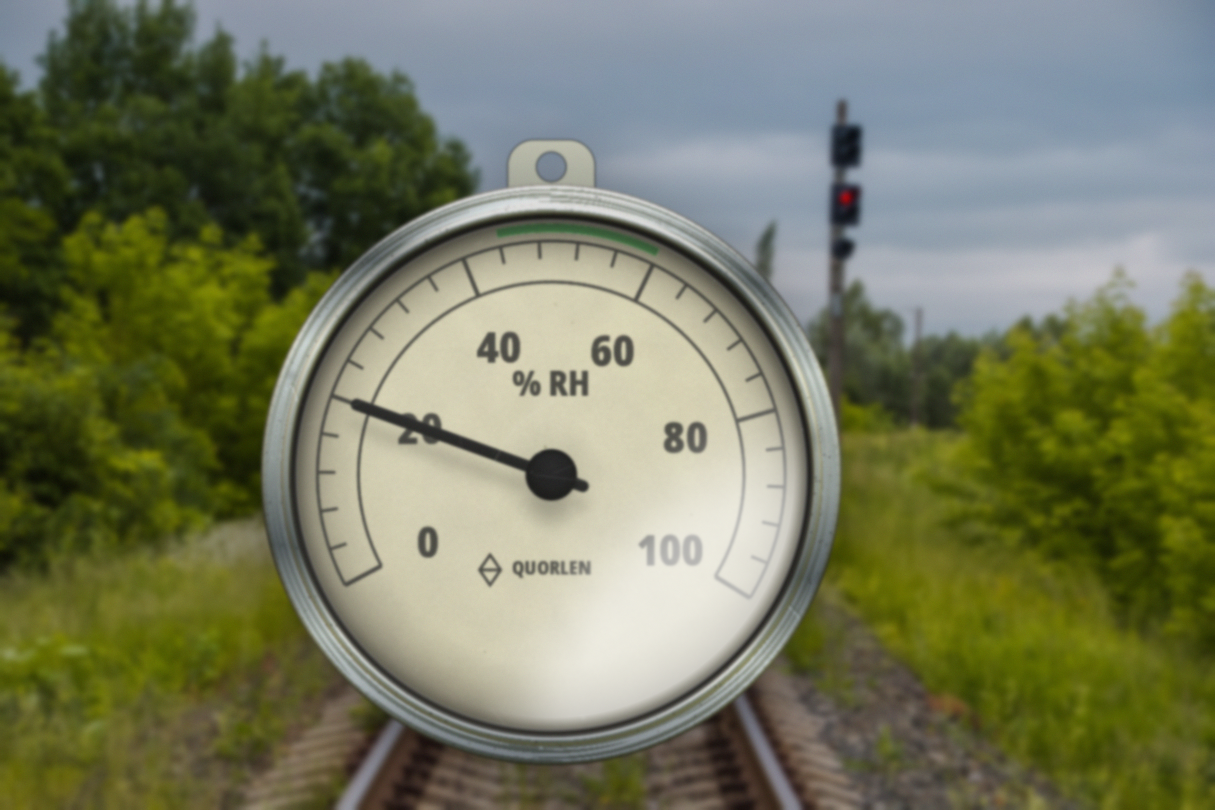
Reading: {"value": 20, "unit": "%"}
